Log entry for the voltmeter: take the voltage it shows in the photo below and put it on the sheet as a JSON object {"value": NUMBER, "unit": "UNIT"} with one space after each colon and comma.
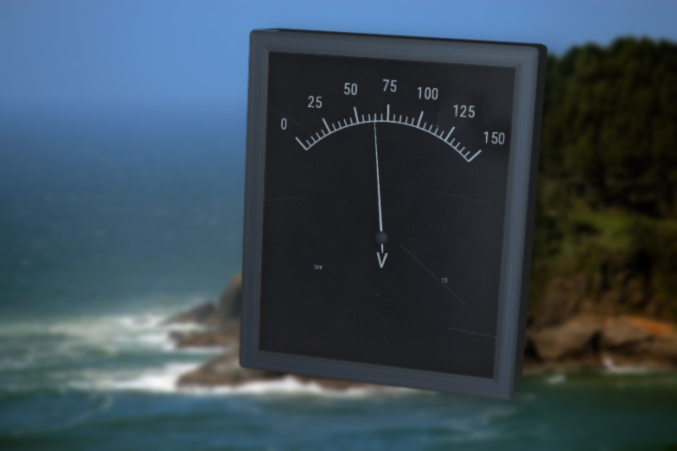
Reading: {"value": 65, "unit": "V"}
